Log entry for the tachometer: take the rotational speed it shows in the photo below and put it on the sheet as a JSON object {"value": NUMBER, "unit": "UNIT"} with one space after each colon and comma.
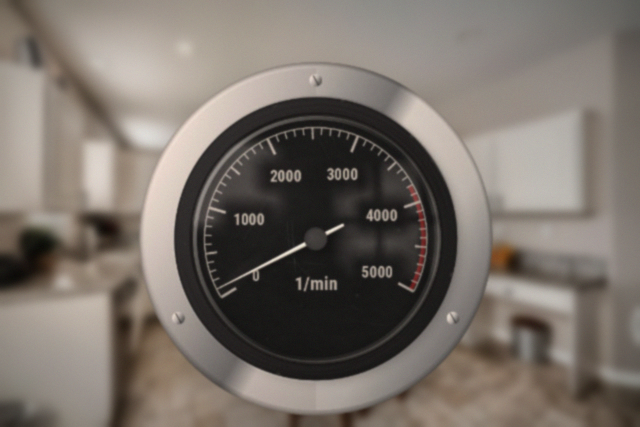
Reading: {"value": 100, "unit": "rpm"}
